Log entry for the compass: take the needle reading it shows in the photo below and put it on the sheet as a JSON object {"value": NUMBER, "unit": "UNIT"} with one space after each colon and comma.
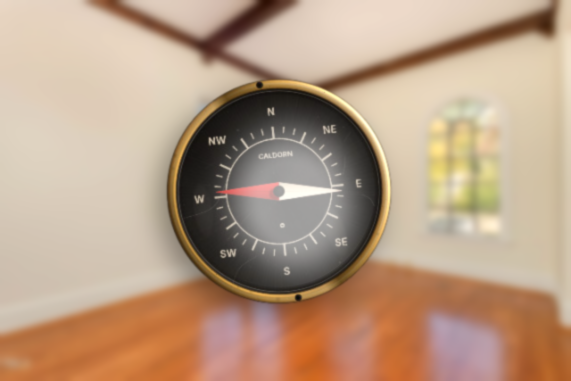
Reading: {"value": 275, "unit": "°"}
